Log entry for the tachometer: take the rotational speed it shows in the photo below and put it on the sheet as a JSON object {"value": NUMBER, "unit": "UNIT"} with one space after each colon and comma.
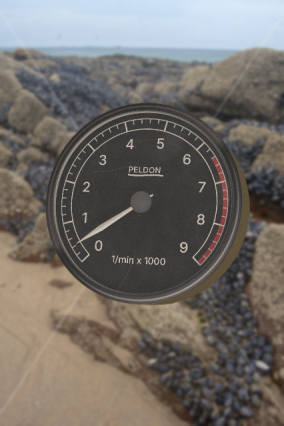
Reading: {"value": 400, "unit": "rpm"}
